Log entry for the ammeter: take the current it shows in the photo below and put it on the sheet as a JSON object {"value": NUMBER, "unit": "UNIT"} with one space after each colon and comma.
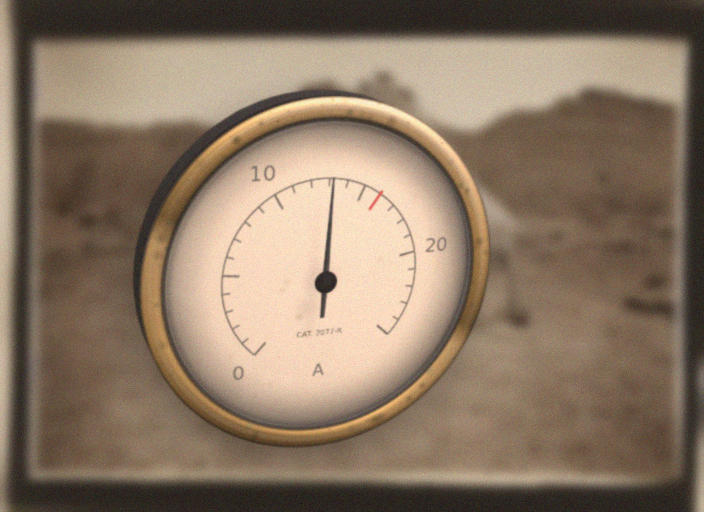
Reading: {"value": 13, "unit": "A"}
